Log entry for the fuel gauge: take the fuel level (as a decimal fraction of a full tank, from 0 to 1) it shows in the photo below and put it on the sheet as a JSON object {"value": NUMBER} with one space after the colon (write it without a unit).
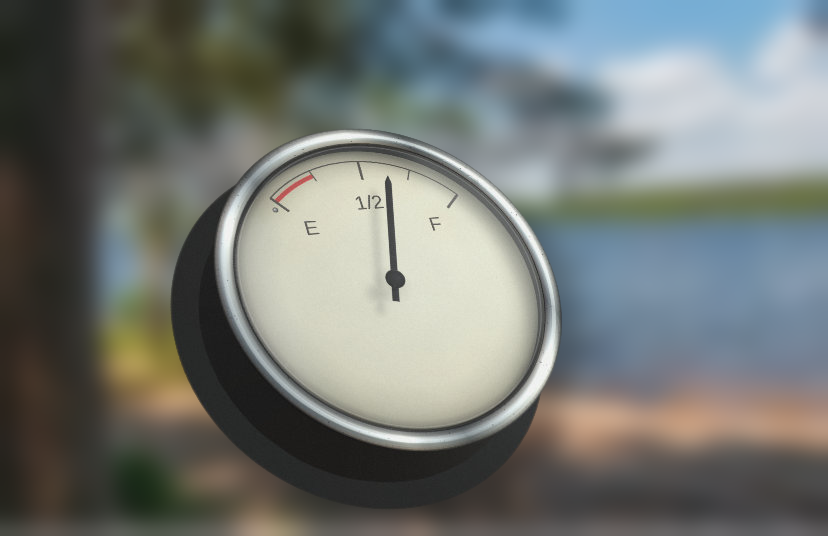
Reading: {"value": 0.625}
